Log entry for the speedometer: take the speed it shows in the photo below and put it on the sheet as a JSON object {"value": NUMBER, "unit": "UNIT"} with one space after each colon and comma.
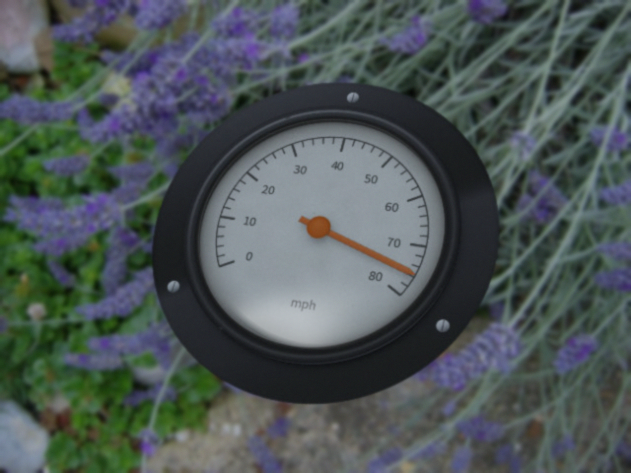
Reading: {"value": 76, "unit": "mph"}
